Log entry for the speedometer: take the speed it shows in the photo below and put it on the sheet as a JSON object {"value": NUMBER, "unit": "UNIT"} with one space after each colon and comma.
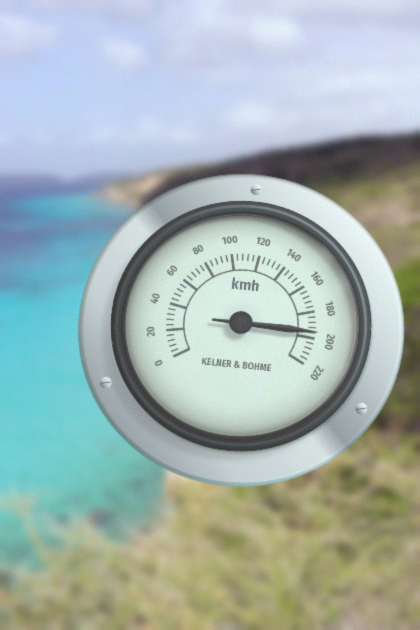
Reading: {"value": 196, "unit": "km/h"}
